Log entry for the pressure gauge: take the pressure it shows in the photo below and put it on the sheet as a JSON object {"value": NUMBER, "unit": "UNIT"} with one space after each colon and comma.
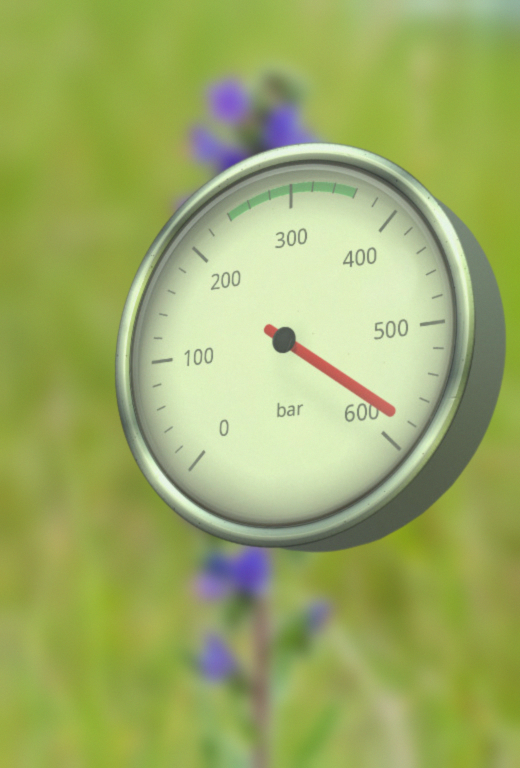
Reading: {"value": 580, "unit": "bar"}
